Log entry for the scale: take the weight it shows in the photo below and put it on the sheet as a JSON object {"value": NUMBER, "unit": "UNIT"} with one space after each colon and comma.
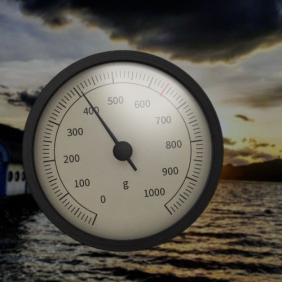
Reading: {"value": 410, "unit": "g"}
